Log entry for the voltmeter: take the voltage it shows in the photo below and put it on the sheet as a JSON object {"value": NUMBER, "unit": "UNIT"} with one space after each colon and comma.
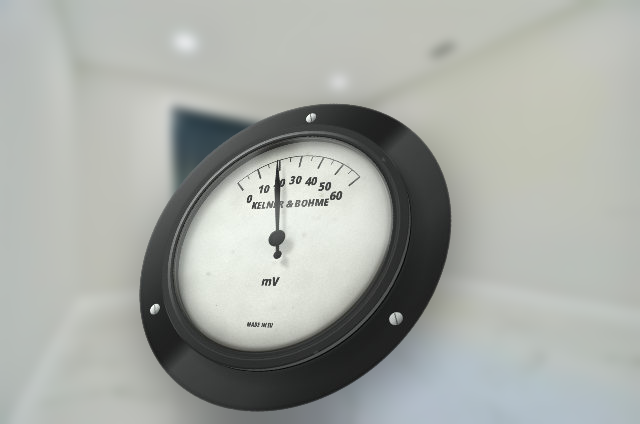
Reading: {"value": 20, "unit": "mV"}
